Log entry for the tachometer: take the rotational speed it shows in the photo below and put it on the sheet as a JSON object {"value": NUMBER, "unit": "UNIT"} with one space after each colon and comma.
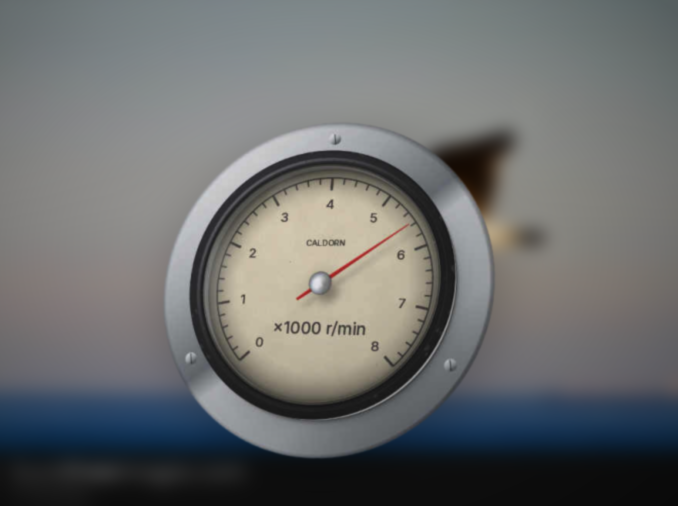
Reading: {"value": 5600, "unit": "rpm"}
